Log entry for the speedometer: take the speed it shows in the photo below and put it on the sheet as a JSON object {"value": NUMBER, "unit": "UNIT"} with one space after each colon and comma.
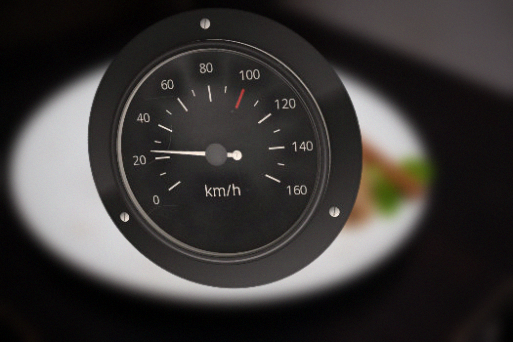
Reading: {"value": 25, "unit": "km/h"}
